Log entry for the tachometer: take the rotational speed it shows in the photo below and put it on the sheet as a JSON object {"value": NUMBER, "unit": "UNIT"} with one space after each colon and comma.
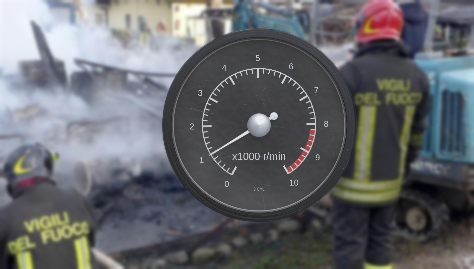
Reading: {"value": 1000, "unit": "rpm"}
